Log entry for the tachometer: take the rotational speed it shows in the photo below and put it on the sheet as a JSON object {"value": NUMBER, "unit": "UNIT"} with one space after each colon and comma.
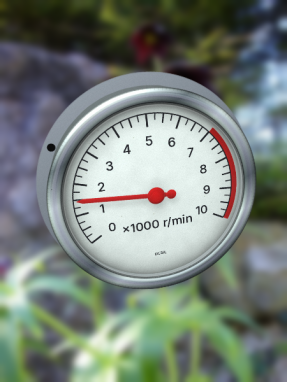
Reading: {"value": 1500, "unit": "rpm"}
